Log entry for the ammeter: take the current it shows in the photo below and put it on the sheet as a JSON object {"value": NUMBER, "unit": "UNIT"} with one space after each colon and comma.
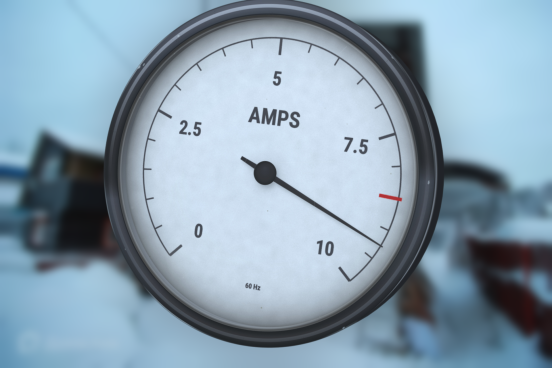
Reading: {"value": 9.25, "unit": "A"}
